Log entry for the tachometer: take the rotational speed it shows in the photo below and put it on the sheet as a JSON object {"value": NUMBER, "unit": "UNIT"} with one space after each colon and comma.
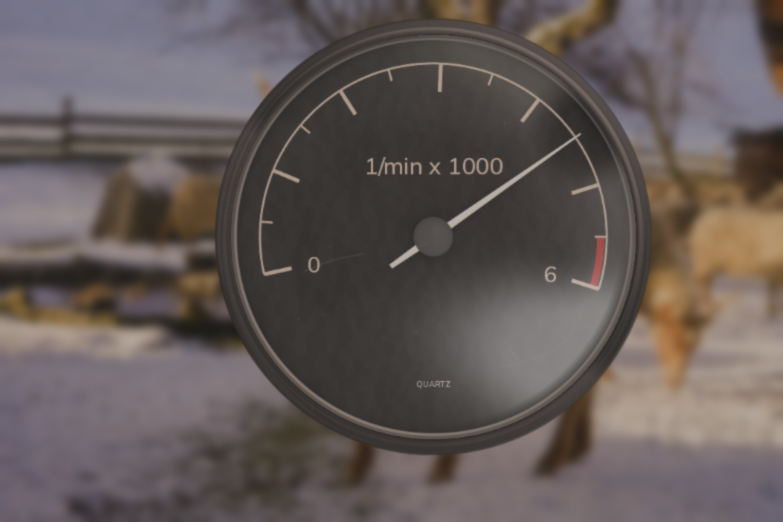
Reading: {"value": 4500, "unit": "rpm"}
